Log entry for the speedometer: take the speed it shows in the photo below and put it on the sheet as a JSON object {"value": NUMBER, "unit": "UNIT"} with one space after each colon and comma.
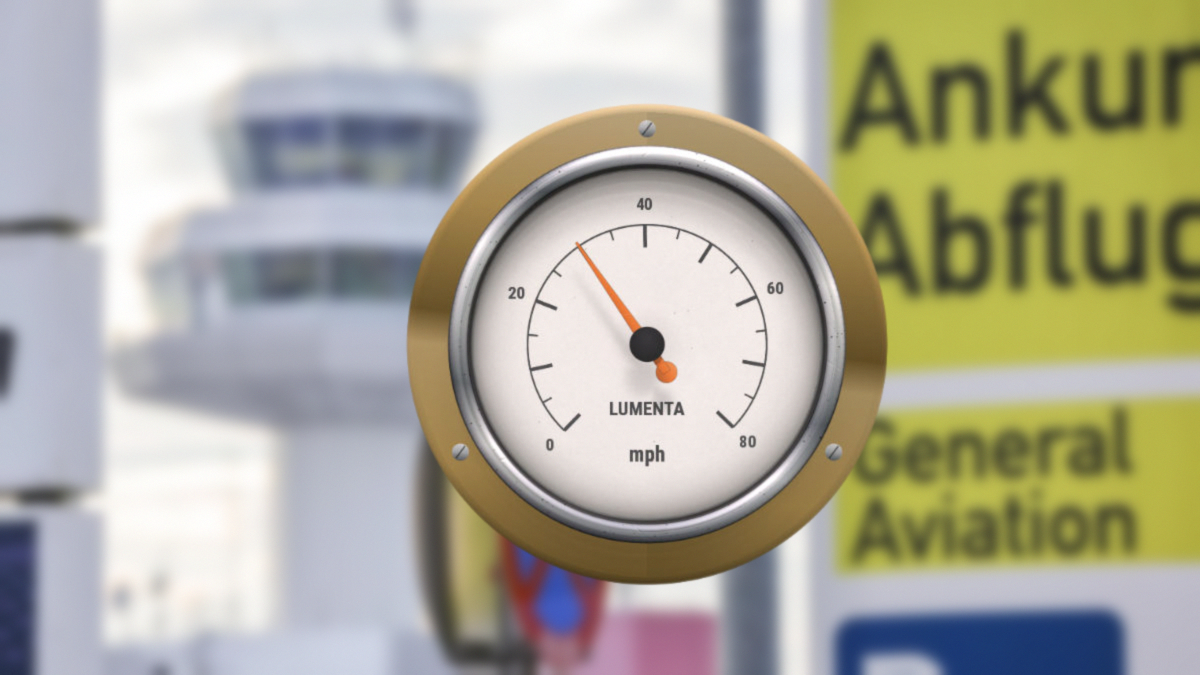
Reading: {"value": 30, "unit": "mph"}
